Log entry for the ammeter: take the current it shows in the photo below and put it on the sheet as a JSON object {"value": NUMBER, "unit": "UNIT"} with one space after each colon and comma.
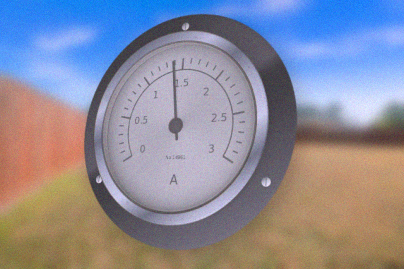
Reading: {"value": 1.4, "unit": "A"}
